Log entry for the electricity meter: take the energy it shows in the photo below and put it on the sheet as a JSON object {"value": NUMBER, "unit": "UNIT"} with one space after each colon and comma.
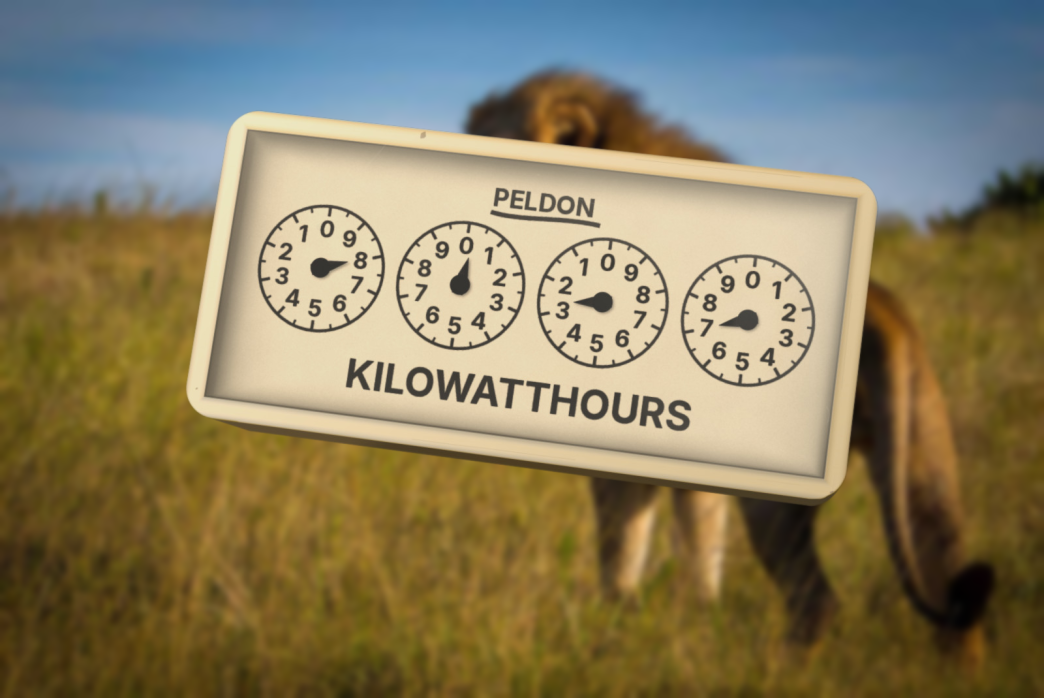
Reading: {"value": 8027, "unit": "kWh"}
